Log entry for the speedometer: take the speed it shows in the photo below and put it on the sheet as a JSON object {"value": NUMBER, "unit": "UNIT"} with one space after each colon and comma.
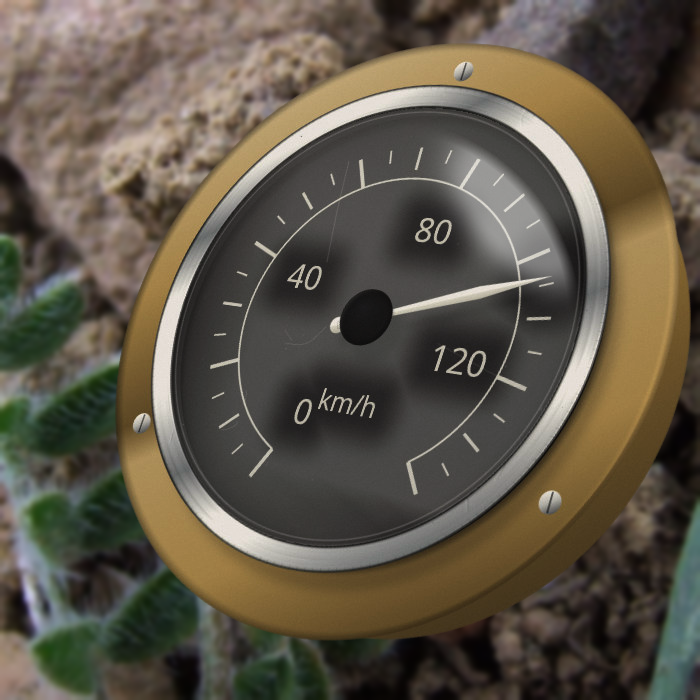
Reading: {"value": 105, "unit": "km/h"}
